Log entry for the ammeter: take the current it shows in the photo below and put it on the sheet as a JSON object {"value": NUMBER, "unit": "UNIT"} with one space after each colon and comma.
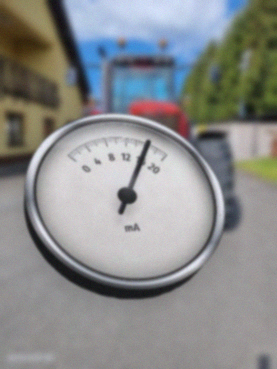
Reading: {"value": 16, "unit": "mA"}
